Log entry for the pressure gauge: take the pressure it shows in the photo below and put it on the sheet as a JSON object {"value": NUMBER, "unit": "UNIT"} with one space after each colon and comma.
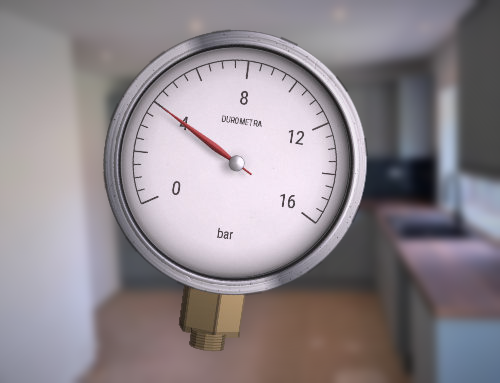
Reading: {"value": 4, "unit": "bar"}
